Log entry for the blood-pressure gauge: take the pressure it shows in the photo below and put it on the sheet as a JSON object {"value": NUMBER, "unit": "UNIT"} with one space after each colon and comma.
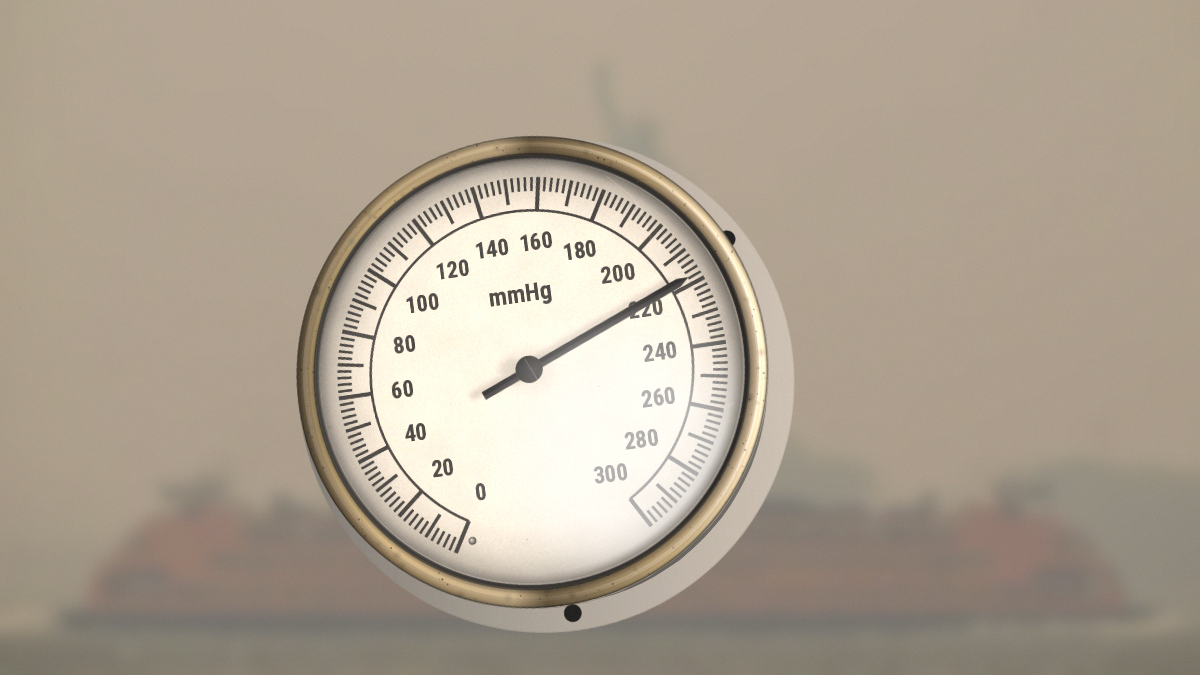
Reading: {"value": 218, "unit": "mmHg"}
